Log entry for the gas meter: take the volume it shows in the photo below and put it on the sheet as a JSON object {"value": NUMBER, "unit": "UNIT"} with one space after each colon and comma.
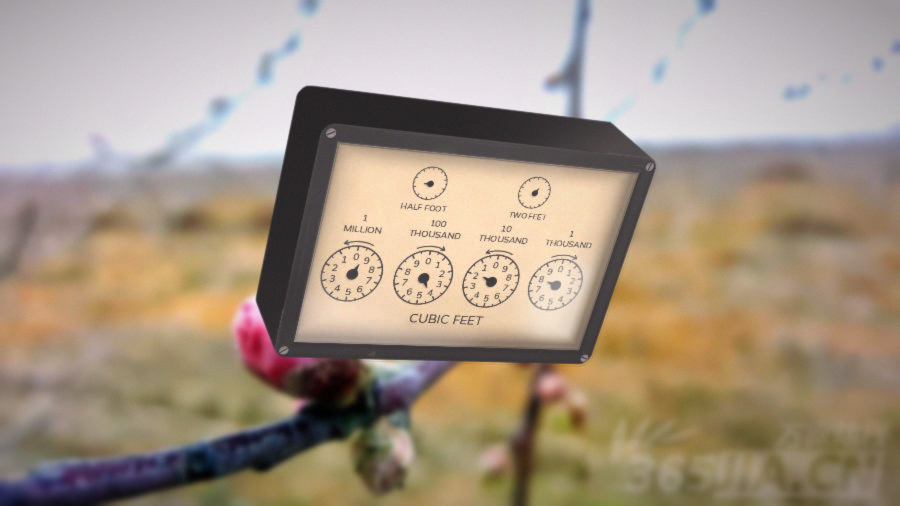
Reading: {"value": 941800, "unit": "ft³"}
